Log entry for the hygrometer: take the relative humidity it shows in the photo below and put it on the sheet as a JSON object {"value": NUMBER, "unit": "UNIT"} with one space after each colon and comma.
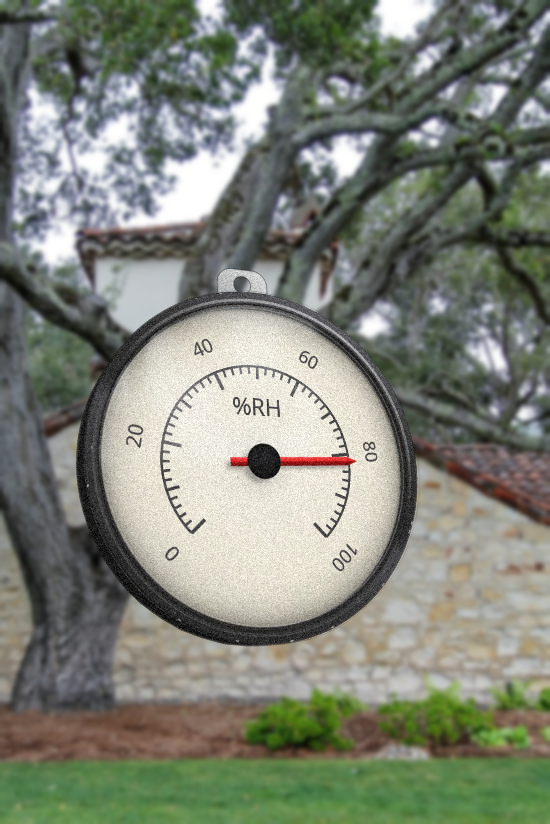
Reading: {"value": 82, "unit": "%"}
